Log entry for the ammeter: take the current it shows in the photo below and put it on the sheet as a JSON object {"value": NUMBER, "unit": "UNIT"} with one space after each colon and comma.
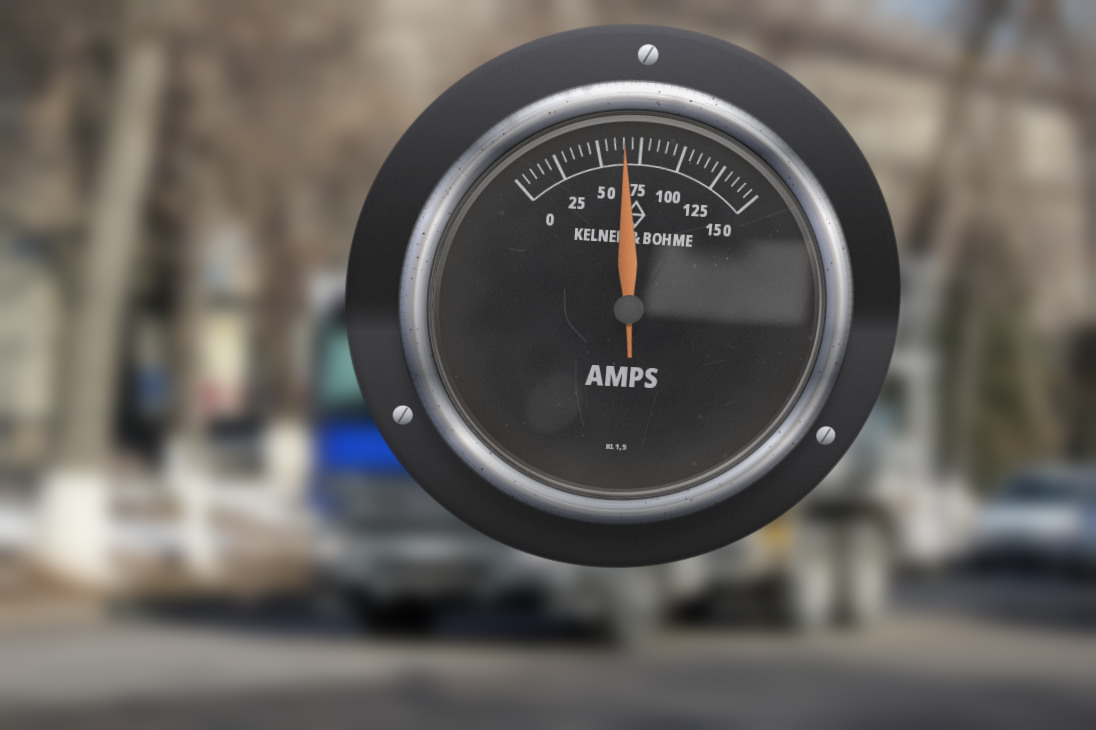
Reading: {"value": 65, "unit": "A"}
